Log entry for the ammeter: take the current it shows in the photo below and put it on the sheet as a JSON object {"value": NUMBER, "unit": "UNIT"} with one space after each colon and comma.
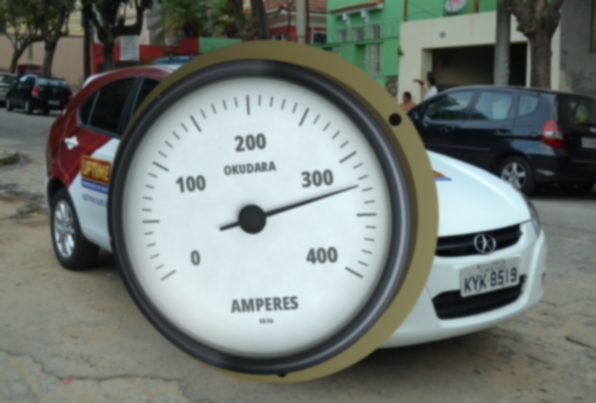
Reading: {"value": 325, "unit": "A"}
